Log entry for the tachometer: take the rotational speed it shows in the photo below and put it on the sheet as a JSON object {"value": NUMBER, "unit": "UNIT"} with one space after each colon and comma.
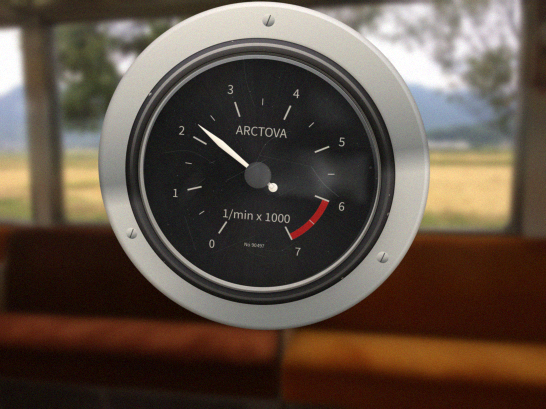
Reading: {"value": 2250, "unit": "rpm"}
